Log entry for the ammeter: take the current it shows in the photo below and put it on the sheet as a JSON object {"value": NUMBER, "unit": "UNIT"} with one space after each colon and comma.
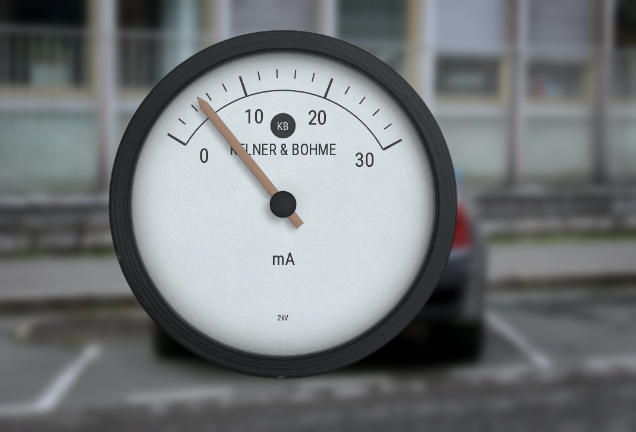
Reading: {"value": 5, "unit": "mA"}
